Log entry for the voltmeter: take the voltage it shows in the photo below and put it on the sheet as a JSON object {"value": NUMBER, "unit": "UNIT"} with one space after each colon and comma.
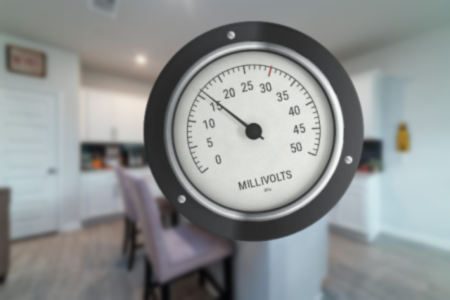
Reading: {"value": 16, "unit": "mV"}
